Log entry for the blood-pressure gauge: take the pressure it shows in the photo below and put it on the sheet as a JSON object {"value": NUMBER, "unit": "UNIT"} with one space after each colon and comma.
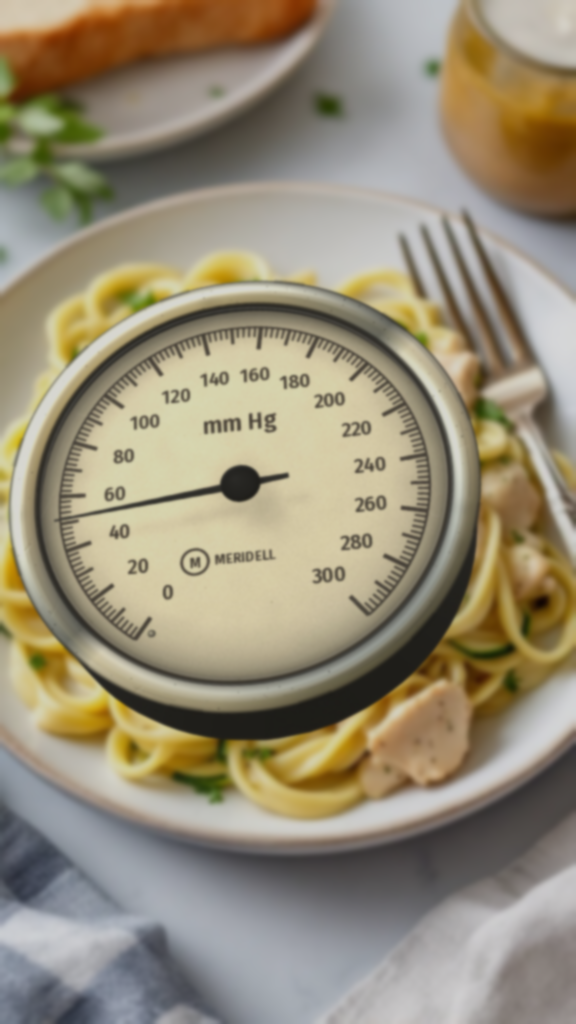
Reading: {"value": 50, "unit": "mmHg"}
